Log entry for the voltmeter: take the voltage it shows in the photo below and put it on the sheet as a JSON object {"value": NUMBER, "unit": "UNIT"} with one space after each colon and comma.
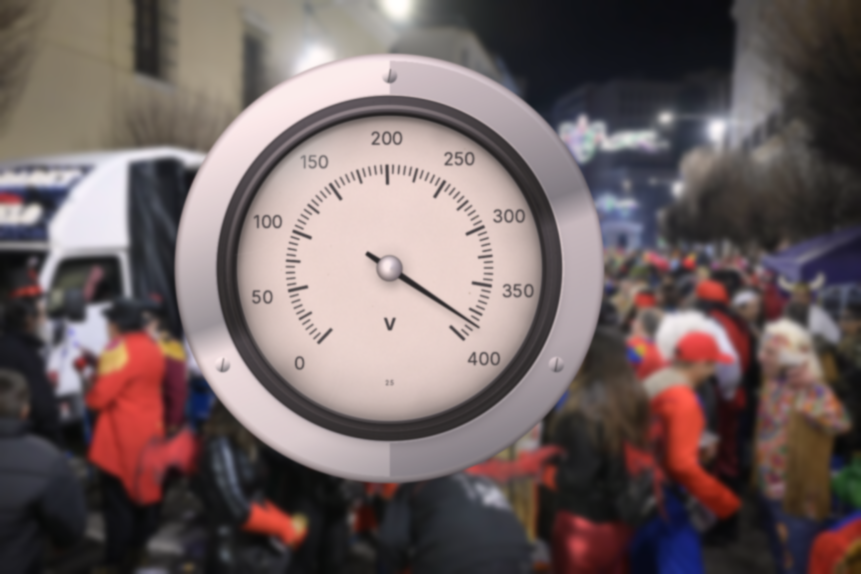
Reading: {"value": 385, "unit": "V"}
